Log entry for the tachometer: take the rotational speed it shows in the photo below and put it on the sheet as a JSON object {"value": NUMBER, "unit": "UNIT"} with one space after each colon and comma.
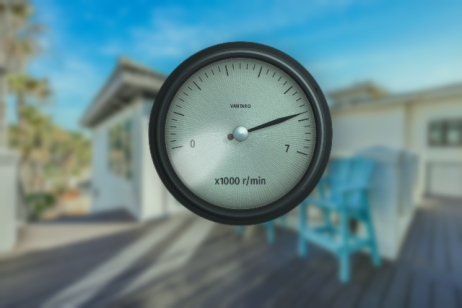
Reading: {"value": 5800, "unit": "rpm"}
